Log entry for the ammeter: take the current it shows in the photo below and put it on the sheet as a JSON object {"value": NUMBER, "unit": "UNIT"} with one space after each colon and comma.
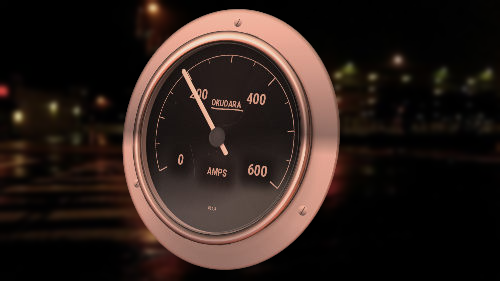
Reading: {"value": 200, "unit": "A"}
